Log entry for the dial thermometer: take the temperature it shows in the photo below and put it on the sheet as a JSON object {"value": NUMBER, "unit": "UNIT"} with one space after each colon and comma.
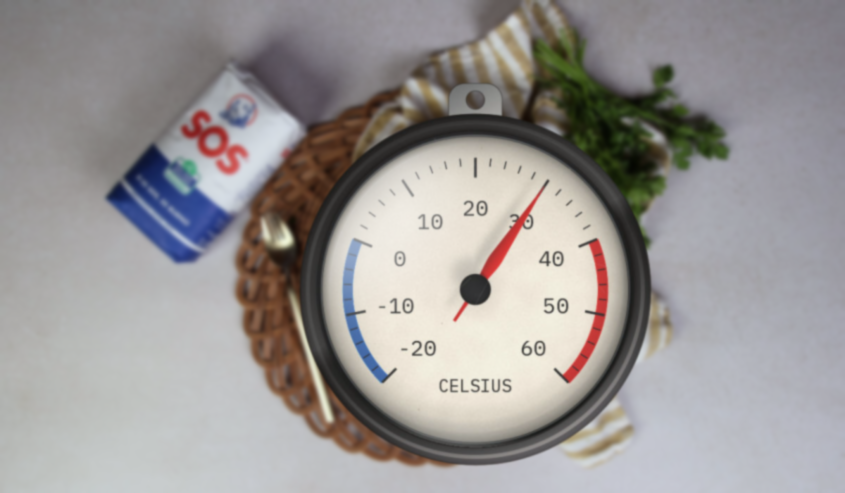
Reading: {"value": 30, "unit": "°C"}
